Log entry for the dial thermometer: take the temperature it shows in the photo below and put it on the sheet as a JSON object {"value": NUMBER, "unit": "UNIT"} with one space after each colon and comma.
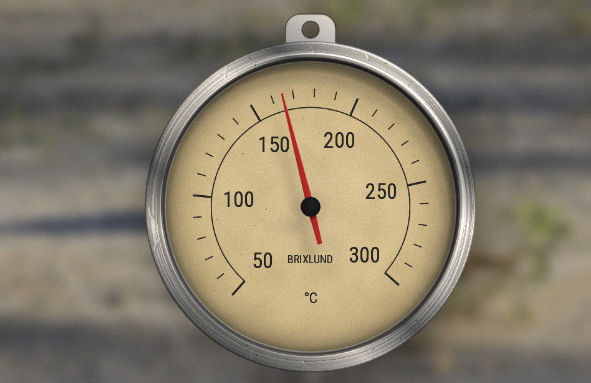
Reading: {"value": 165, "unit": "°C"}
